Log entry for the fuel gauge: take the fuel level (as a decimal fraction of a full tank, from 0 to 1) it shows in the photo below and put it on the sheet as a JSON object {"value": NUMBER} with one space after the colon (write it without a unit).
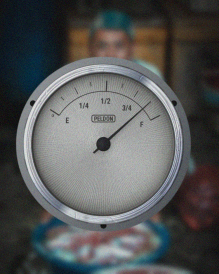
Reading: {"value": 0.875}
